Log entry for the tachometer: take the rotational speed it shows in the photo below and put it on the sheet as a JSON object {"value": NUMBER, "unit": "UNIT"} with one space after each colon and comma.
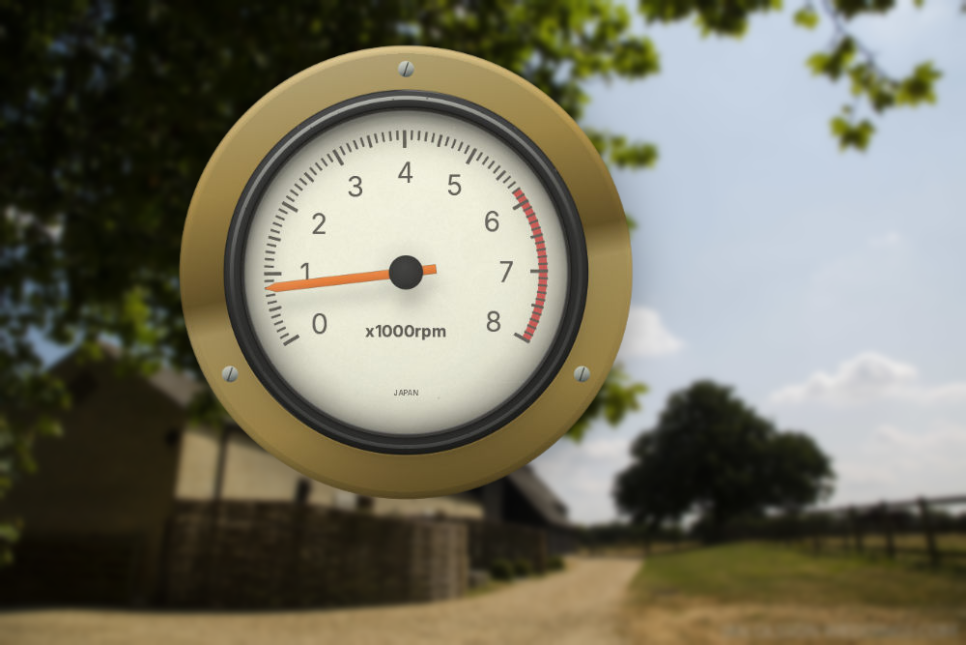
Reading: {"value": 800, "unit": "rpm"}
